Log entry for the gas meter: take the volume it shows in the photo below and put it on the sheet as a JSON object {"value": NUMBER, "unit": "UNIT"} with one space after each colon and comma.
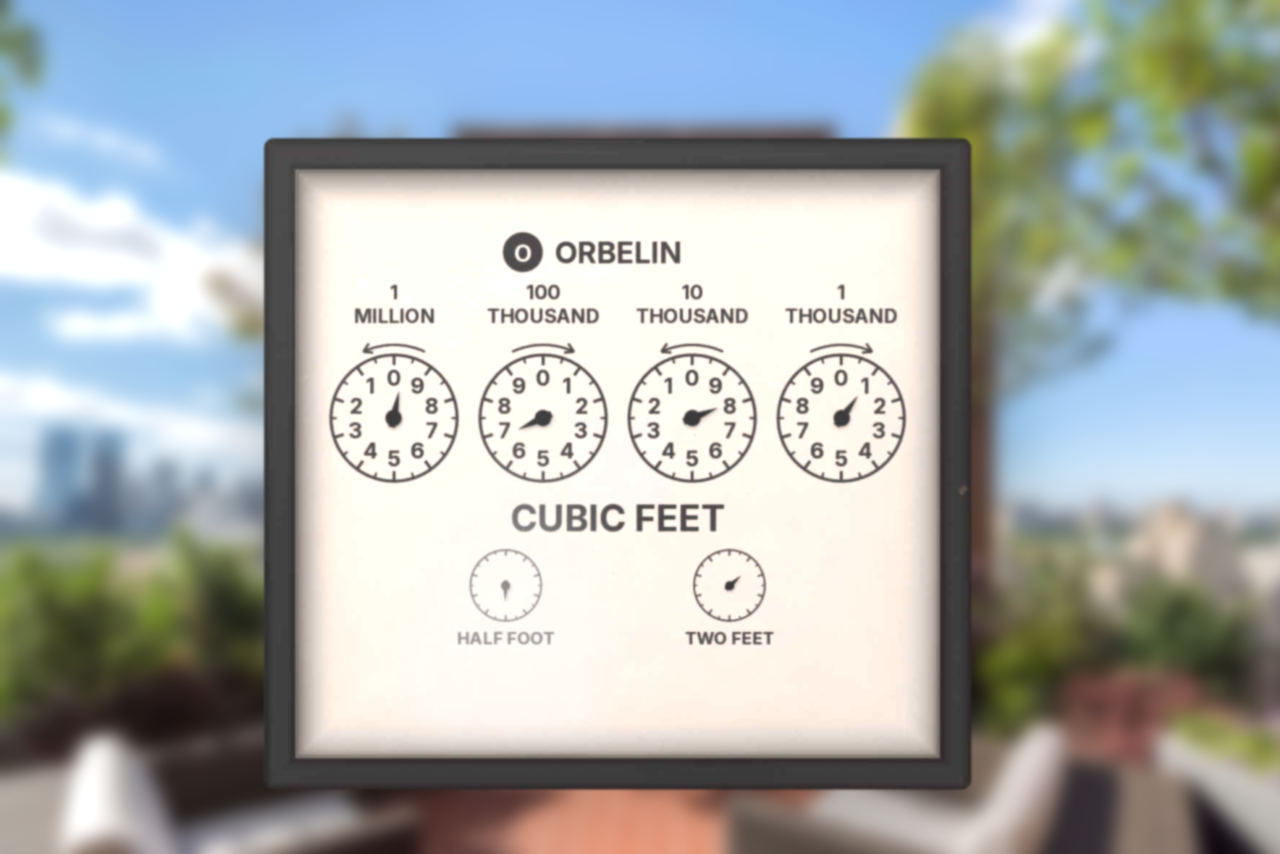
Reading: {"value": 968100, "unit": "ft³"}
